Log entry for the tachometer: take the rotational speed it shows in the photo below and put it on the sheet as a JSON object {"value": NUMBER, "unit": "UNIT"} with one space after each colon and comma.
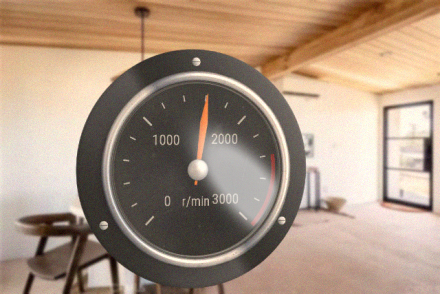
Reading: {"value": 1600, "unit": "rpm"}
